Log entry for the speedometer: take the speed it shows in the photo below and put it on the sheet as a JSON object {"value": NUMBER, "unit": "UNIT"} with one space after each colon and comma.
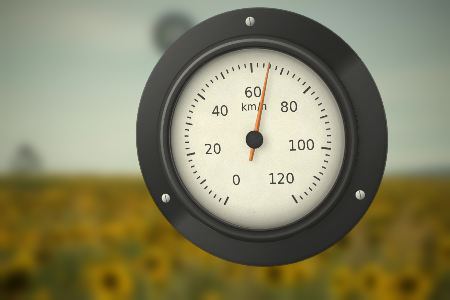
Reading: {"value": 66, "unit": "km/h"}
